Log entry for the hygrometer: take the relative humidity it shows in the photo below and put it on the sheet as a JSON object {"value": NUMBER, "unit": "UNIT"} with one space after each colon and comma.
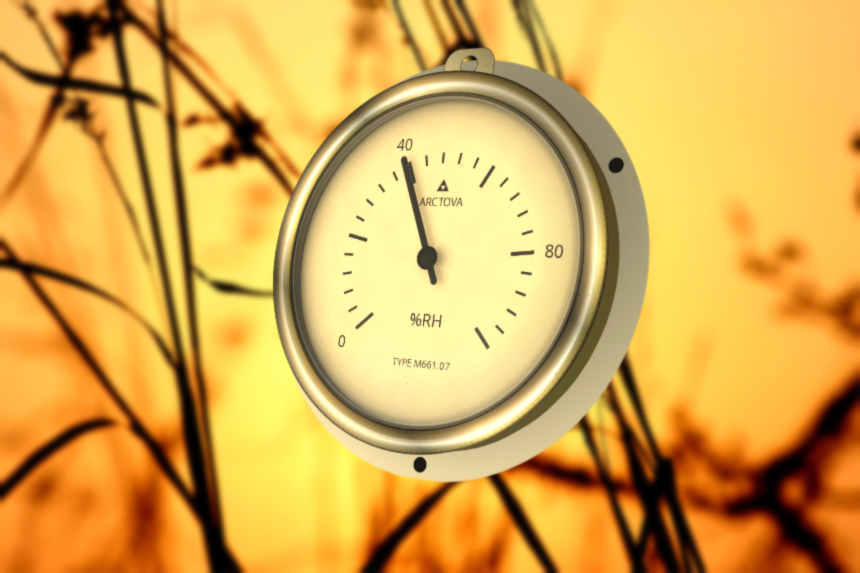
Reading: {"value": 40, "unit": "%"}
